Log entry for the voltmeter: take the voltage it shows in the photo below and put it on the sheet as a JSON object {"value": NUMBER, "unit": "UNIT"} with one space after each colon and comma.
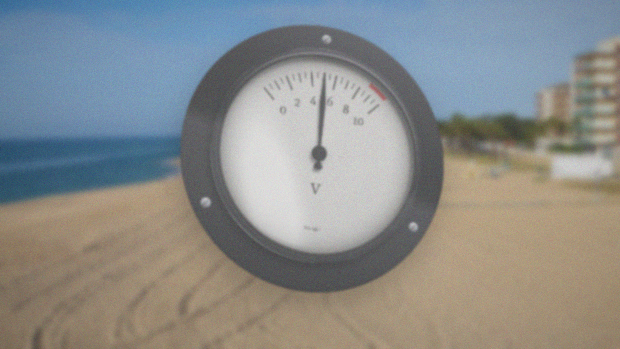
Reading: {"value": 5, "unit": "V"}
